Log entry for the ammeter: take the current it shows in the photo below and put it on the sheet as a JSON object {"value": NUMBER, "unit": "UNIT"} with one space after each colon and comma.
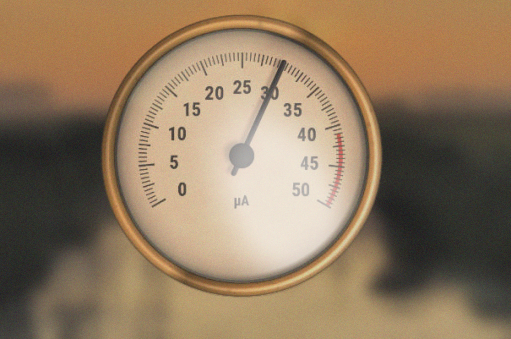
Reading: {"value": 30, "unit": "µA"}
